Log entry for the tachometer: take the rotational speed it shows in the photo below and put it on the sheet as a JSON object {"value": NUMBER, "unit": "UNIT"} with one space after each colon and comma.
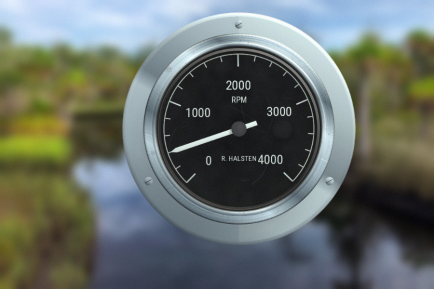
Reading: {"value": 400, "unit": "rpm"}
